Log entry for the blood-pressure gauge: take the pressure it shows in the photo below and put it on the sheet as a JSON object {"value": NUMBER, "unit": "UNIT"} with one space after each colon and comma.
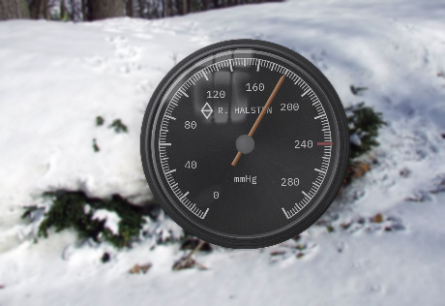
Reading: {"value": 180, "unit": "mmHg"}
